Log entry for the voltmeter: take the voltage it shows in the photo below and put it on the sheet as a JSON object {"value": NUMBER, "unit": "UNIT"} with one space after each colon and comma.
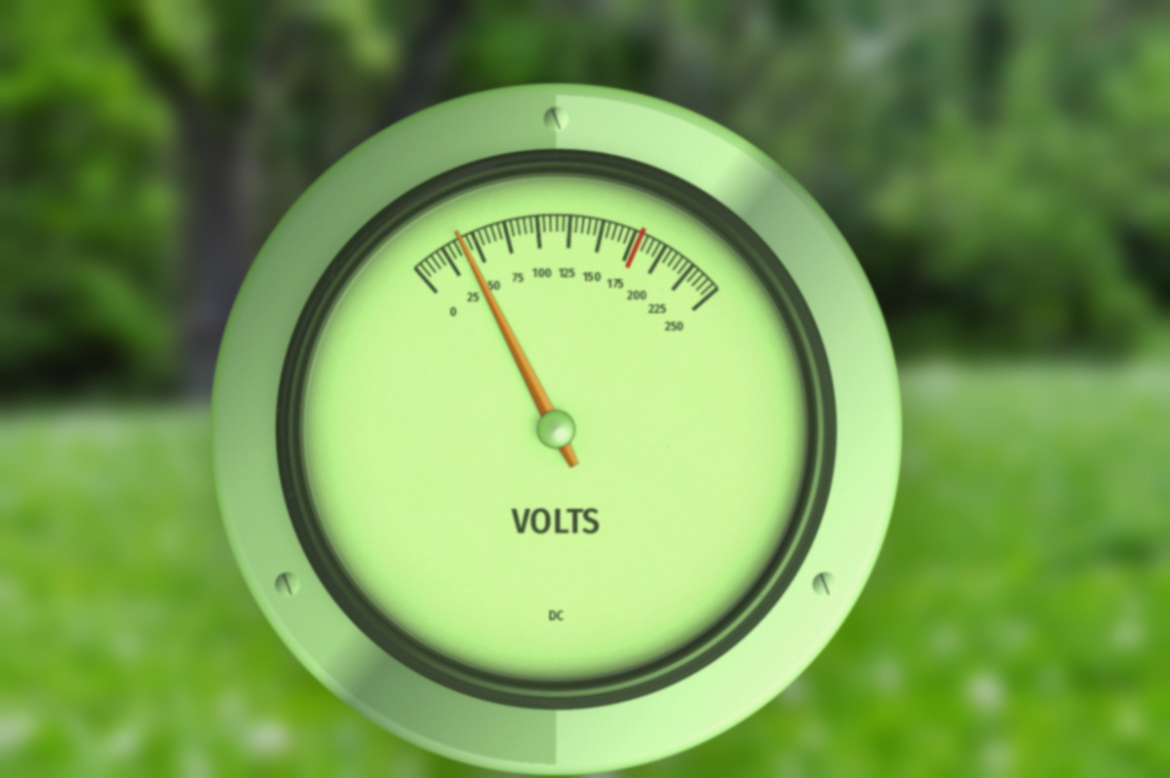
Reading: {"value": 40, "unit": "V"}
